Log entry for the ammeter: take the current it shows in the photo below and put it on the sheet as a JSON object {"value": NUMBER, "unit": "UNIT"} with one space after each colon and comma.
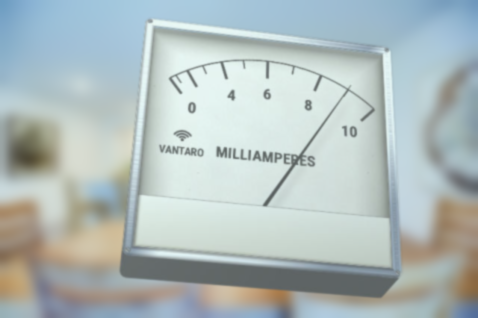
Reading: {"value": 9, "unit": "mA"}
